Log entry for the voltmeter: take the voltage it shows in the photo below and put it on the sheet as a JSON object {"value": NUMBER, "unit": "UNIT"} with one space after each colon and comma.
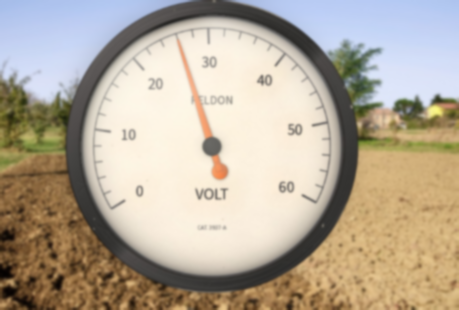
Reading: {"value": 26, "unit": "V"}
